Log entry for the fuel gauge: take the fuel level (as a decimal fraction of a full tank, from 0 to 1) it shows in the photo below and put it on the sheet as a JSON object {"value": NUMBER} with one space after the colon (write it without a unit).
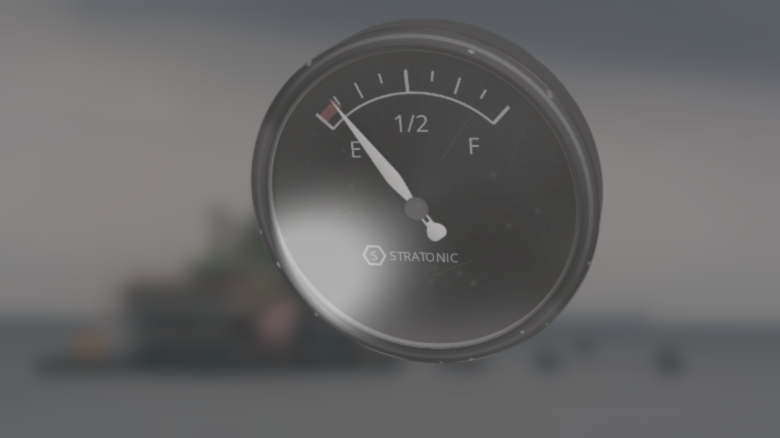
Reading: {"value": 0.125}
